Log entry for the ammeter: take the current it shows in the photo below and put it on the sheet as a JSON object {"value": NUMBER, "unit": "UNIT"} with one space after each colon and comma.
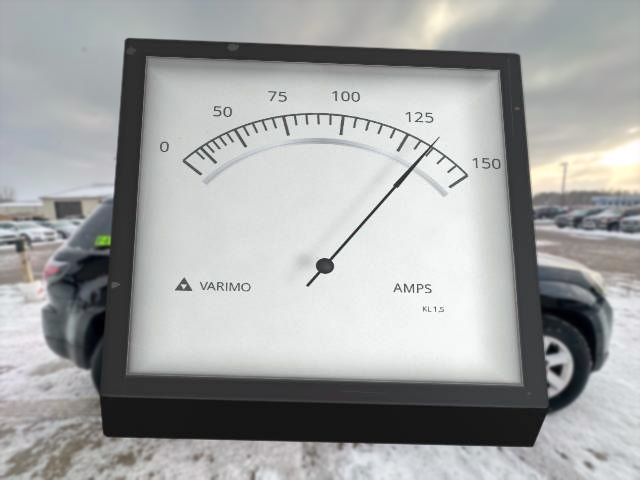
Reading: {"value": 135, "unit": "A"}
